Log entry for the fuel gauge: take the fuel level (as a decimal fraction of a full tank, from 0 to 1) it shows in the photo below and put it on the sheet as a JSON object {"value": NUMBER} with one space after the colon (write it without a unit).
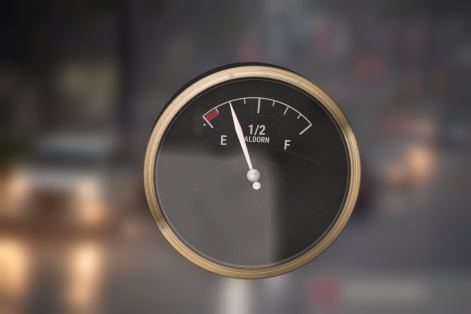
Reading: {"value": 0.25}
